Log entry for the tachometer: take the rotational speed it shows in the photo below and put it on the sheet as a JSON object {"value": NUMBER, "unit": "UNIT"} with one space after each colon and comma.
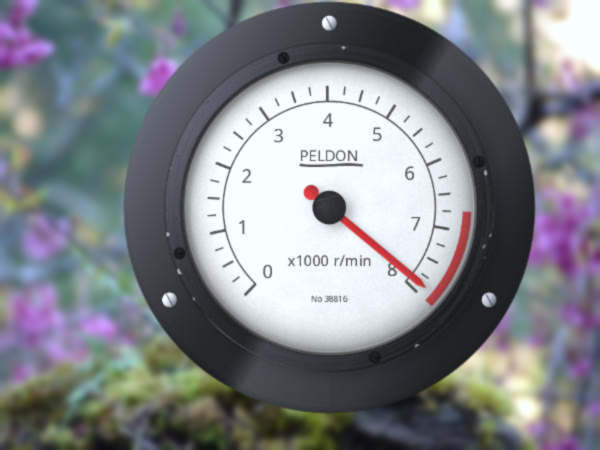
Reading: {"value": 7875, "unit": "rpm"}
